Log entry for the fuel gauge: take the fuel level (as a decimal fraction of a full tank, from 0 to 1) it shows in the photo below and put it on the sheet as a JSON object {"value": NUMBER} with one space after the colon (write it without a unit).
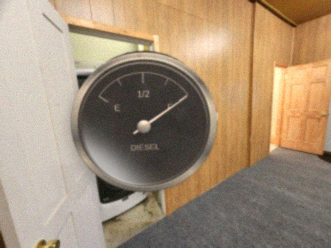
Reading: {"value": 1}
